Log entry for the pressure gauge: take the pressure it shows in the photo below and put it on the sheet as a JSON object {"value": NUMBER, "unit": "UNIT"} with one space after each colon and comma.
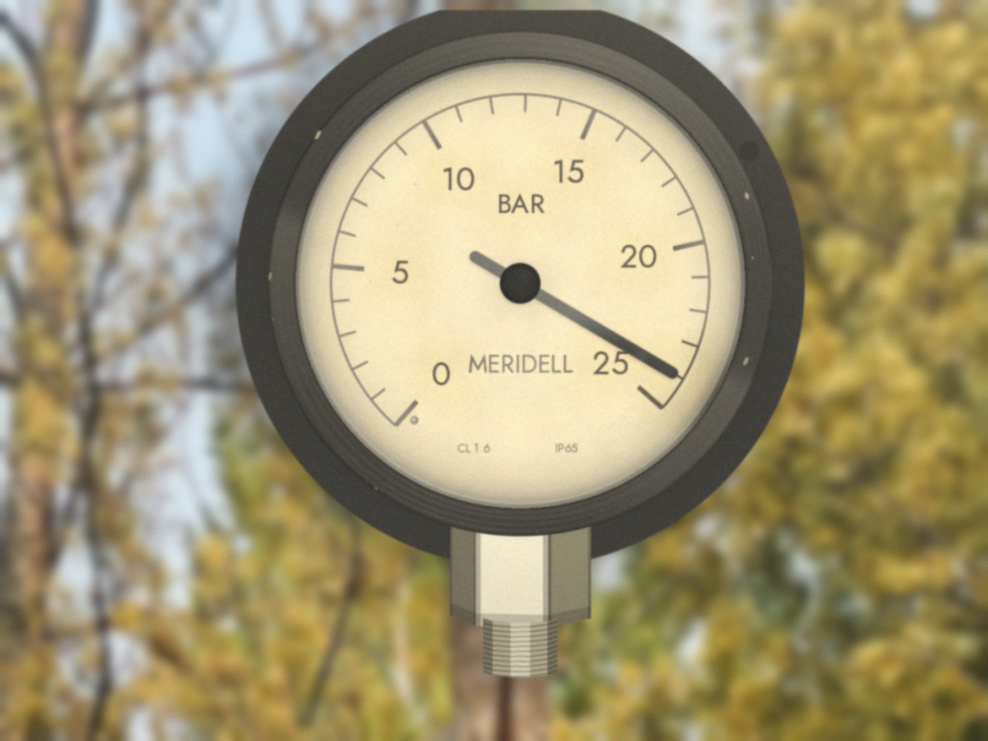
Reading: {"value": 24, "unit": "bar"}
